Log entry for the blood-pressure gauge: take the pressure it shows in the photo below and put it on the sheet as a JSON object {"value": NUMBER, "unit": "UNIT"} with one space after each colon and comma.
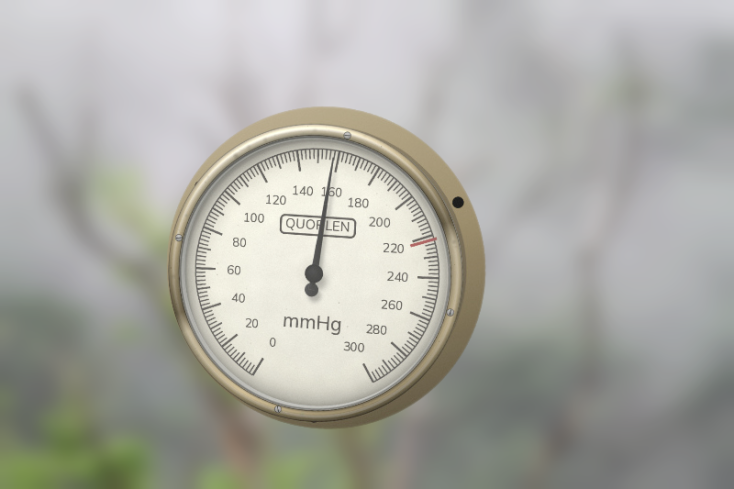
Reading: {"value": 158, "unit": "mmHg"}
